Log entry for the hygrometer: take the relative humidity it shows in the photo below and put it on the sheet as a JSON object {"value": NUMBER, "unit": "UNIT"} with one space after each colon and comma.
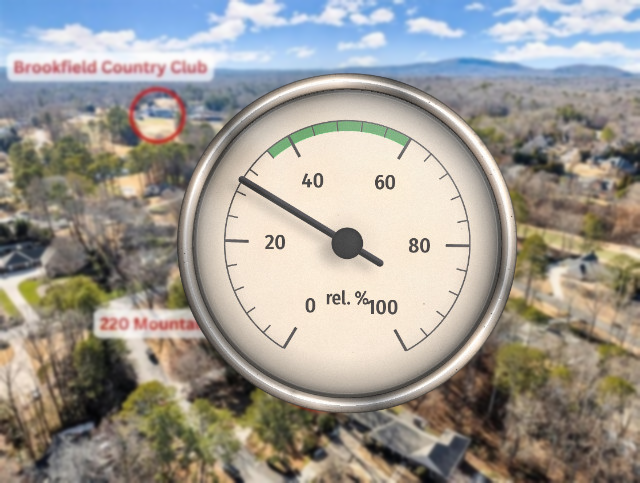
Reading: {"value": 30, "unit": "%"}
